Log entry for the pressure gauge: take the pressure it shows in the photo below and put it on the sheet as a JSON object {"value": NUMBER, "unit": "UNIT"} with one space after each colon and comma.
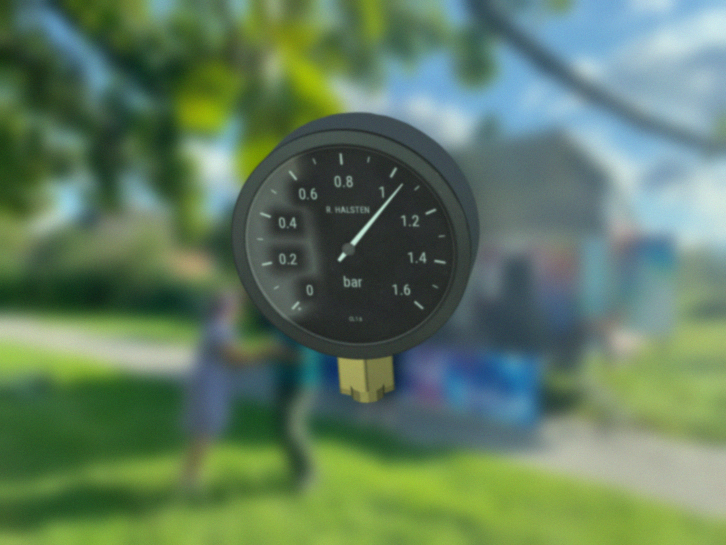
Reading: {"value": 1.05, "unit": "bar"}
